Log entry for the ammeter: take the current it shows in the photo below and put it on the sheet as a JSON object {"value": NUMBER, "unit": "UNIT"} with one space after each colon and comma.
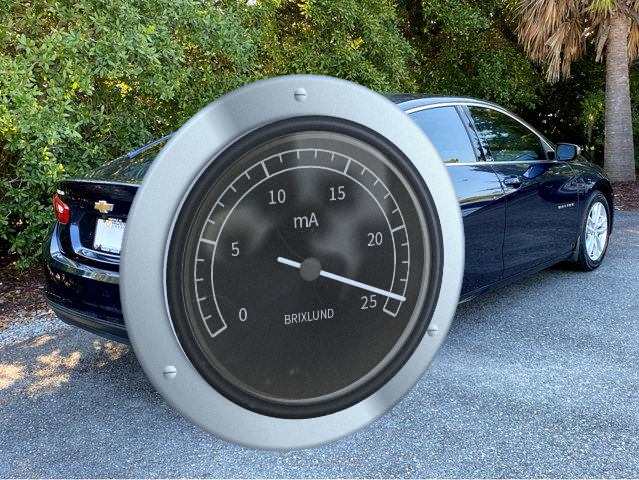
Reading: {"value": 24, "unit": "mA"}
